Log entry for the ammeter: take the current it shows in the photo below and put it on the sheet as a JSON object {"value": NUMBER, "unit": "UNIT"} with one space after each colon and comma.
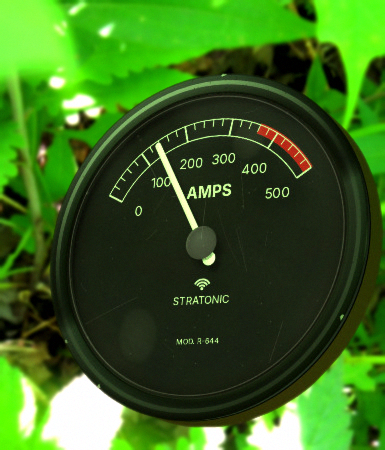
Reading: {"value": 140, "unit": "A"}
